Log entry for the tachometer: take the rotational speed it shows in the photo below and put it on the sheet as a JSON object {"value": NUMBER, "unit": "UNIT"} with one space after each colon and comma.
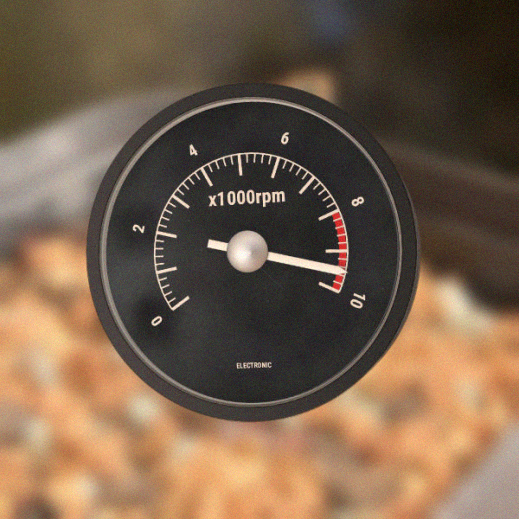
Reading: {"value": 9500, "unit": "rpm"}
